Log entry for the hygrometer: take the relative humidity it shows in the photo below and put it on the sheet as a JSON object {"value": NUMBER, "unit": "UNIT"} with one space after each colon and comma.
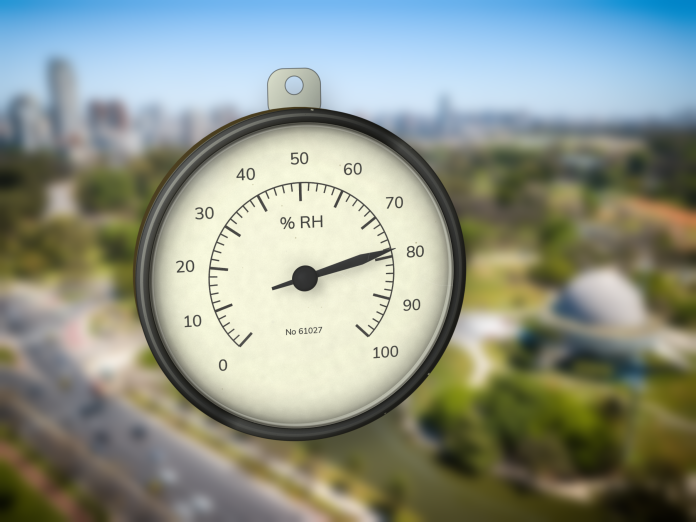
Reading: {"value": 78, "unit": "%"}
